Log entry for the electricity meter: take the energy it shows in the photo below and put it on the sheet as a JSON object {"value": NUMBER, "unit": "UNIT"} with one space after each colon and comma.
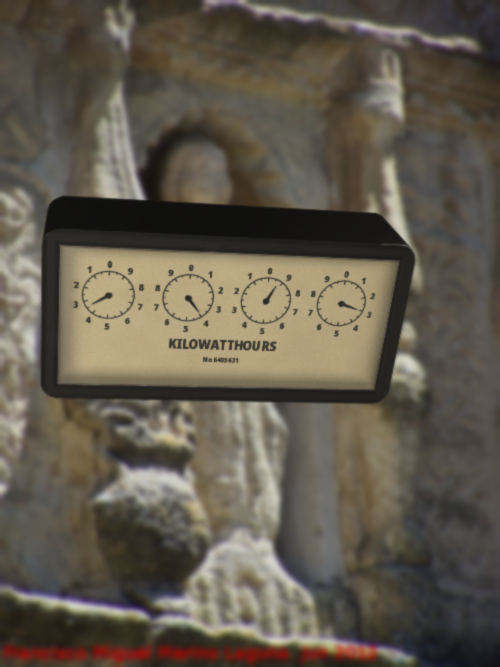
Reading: {"value": 3393, "unit": "kWh"}
